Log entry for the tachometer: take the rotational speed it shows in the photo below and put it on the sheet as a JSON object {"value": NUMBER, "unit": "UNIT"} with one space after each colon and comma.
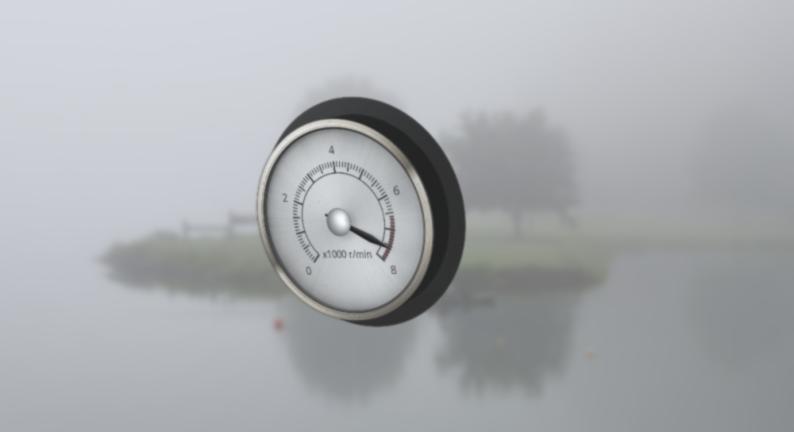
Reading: {"value": 7500, "unit": "rpm"}
